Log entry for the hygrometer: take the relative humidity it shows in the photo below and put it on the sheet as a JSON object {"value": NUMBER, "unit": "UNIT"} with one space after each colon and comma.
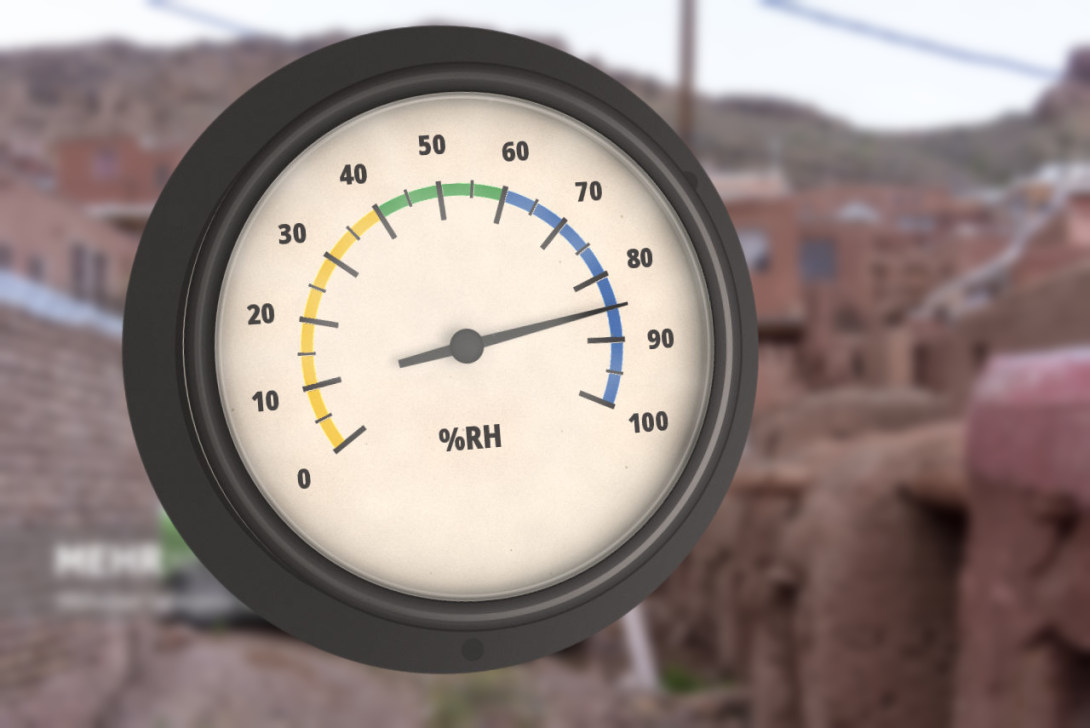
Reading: {"value": 85, "unit": "%"}
